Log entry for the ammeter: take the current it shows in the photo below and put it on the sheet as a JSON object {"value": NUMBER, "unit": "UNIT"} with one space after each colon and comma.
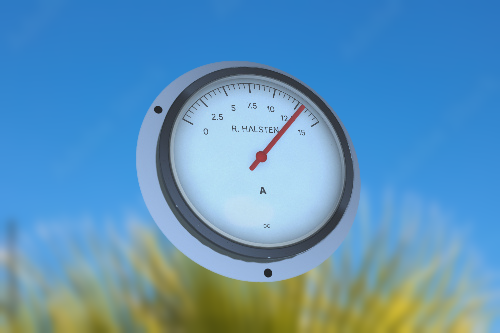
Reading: {"value": 13, "unit": "A"}
